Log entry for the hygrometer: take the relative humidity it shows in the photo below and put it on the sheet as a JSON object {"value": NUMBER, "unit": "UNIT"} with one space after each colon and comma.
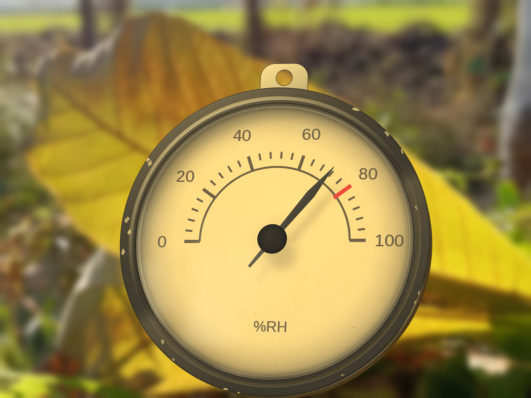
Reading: {"value": 72, "unit": "%"}
